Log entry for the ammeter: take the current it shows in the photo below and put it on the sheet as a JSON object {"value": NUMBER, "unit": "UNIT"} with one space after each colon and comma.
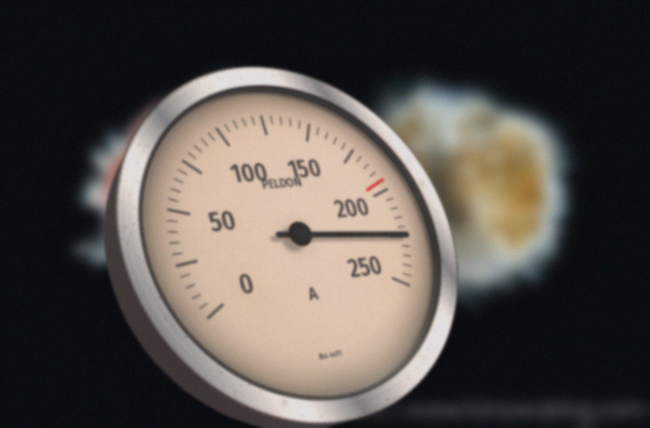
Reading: {"value": 225, "unit": "A"}
